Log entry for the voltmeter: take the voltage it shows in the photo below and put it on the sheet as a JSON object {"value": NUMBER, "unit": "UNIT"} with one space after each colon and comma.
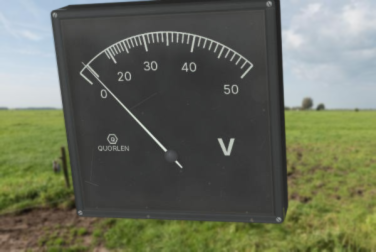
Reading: {"value": 10, "unit": "V"}
